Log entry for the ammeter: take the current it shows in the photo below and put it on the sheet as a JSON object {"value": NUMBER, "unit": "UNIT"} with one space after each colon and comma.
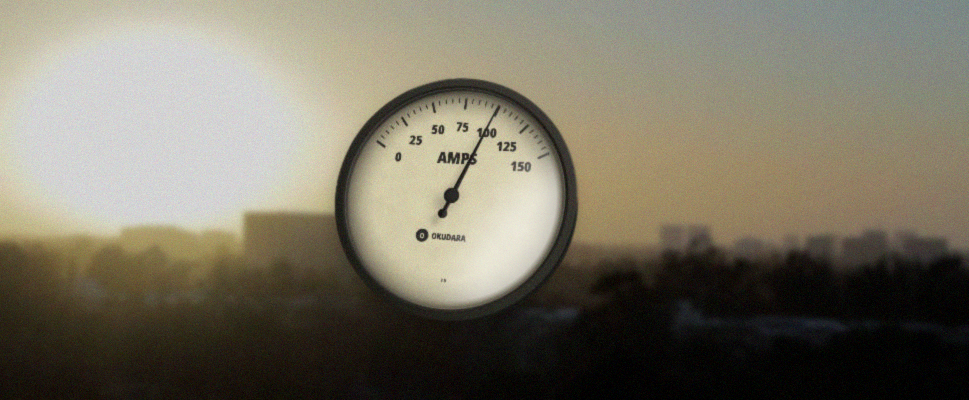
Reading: {"value": 100, "unit": "A"}
